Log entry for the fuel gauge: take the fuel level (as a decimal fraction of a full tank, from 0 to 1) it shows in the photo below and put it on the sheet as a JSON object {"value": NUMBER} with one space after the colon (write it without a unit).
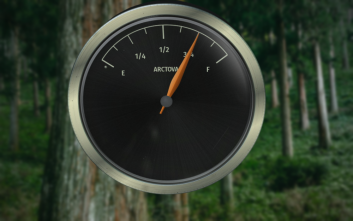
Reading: {"value": 0.75}
